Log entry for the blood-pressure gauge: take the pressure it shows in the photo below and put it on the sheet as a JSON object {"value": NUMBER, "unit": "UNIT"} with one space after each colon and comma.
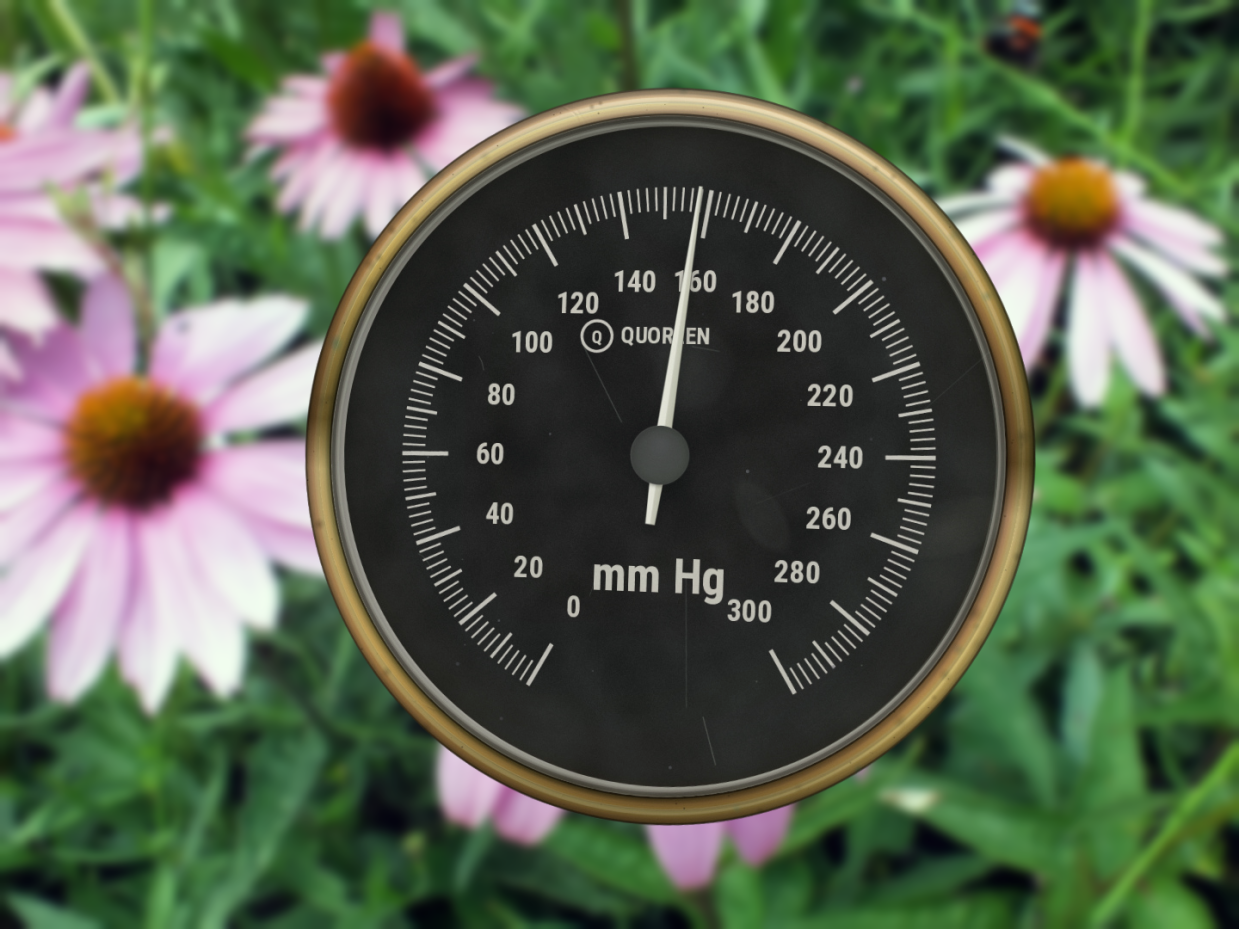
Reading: {"value": 158, "unit": "mmHg"}
